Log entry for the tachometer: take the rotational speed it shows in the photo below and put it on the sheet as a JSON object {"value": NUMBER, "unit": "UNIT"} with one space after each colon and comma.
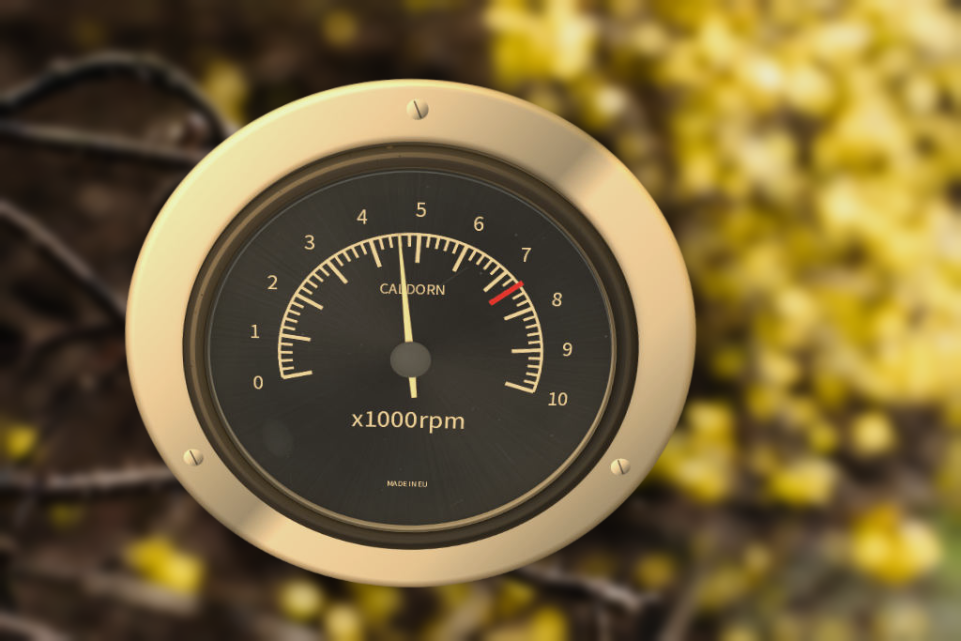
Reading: {"value": 4600, "unit": "rpm"}
